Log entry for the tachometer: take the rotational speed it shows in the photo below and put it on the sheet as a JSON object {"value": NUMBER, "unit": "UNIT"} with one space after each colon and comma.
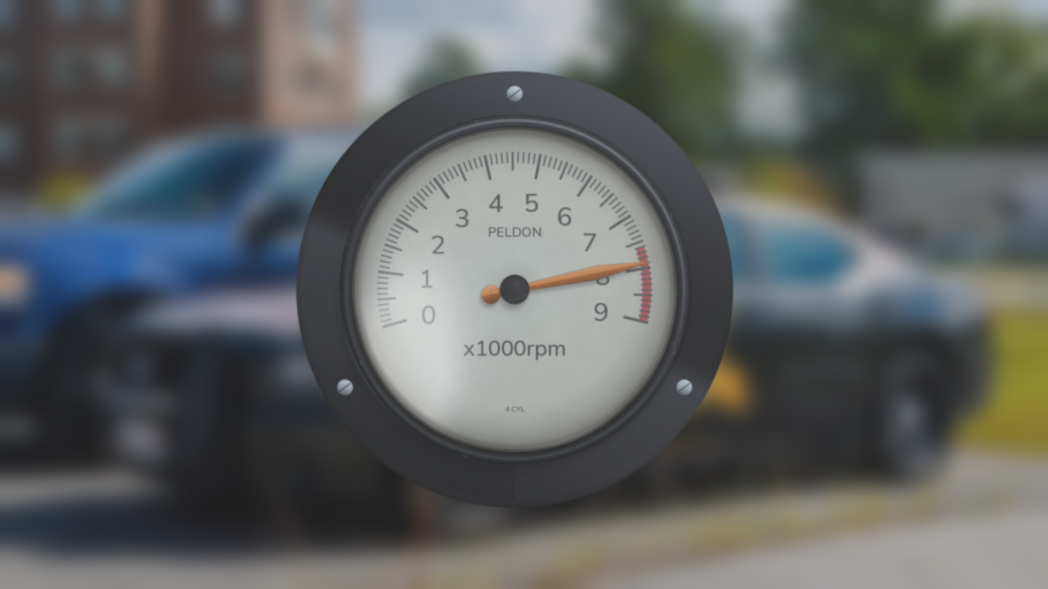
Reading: {"value": 7900, "unit": "rpm"}
